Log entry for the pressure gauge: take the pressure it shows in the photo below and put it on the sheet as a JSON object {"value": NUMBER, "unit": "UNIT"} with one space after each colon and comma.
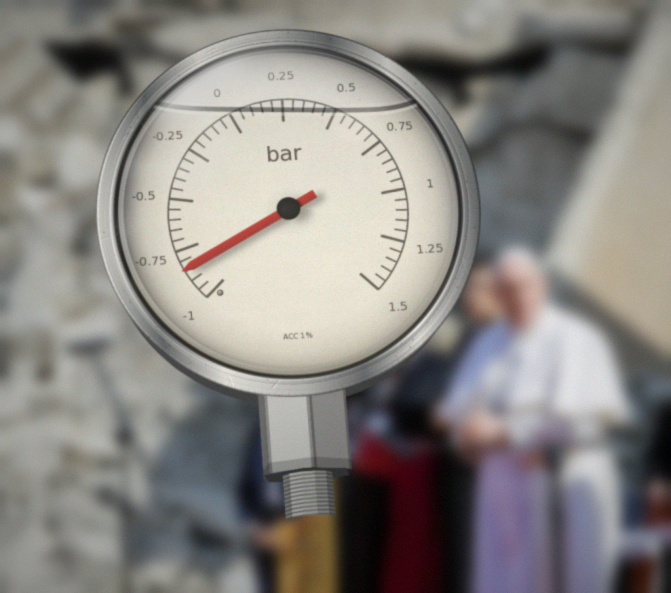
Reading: {"value": -0.85, "unit": "bar"}
